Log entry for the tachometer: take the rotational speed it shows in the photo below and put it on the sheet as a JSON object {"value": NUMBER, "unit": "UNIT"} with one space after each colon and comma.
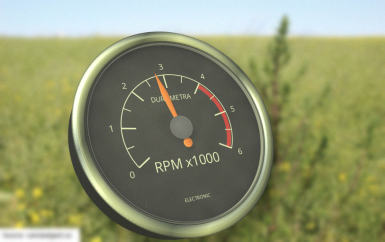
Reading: {"value": 2750, "unit": "rpm"}
